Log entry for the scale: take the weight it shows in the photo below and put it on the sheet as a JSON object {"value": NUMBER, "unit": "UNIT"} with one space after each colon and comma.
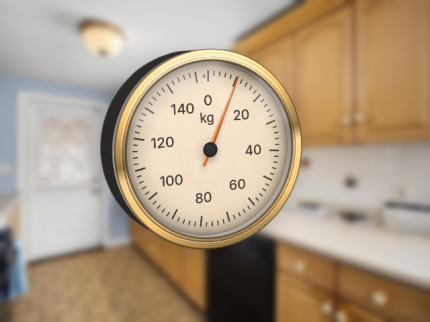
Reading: {"value": 10, "unit": "kg"}
